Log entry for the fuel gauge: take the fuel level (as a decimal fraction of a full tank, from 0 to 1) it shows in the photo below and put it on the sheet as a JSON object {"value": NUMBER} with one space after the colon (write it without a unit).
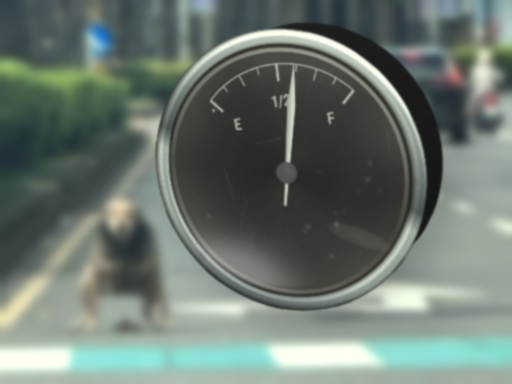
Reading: {"value": 0.625}
